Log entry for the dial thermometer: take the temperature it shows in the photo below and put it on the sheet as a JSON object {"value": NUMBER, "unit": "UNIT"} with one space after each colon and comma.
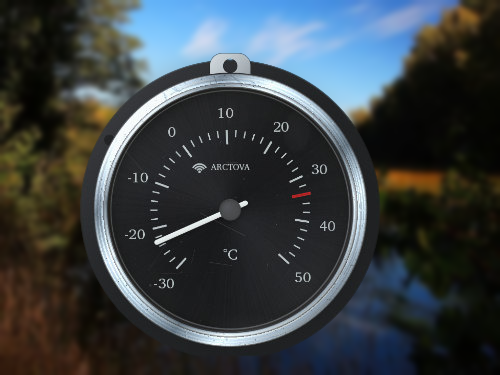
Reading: {"value": -23, "unit": "°C"}
